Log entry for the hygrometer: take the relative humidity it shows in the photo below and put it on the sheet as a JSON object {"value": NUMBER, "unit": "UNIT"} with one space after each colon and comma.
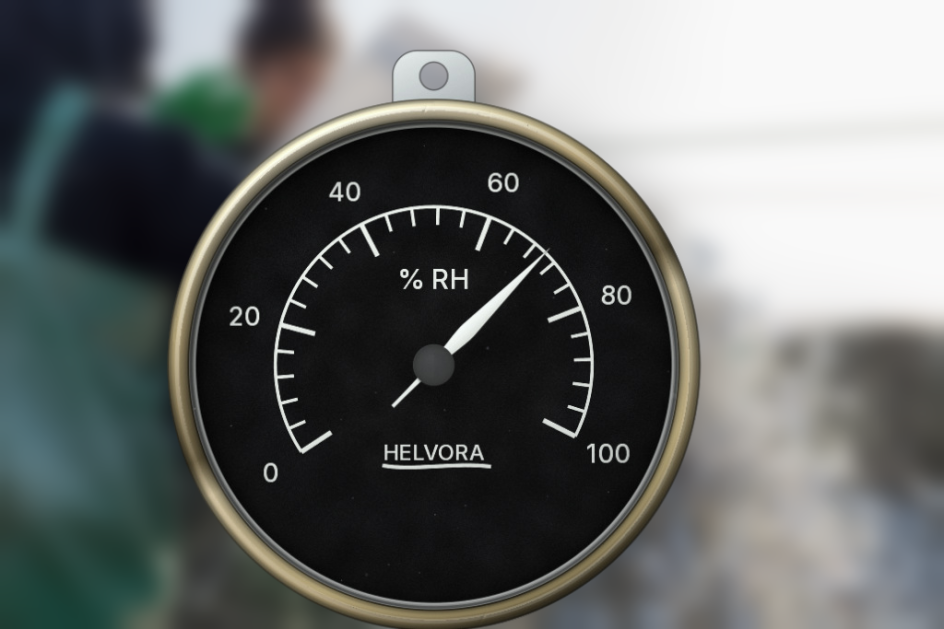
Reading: {"value": 70, "unit": "%"}
